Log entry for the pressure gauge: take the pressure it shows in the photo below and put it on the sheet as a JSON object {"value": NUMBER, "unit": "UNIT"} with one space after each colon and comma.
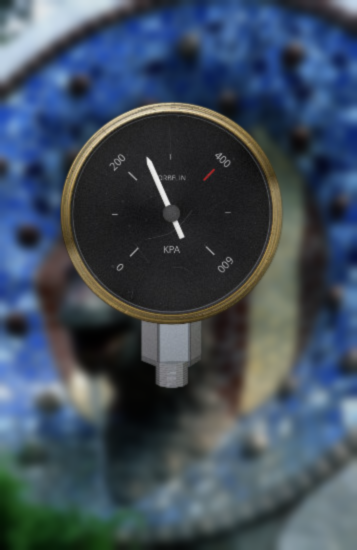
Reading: {"value": 250, "unit": "kPa"}
